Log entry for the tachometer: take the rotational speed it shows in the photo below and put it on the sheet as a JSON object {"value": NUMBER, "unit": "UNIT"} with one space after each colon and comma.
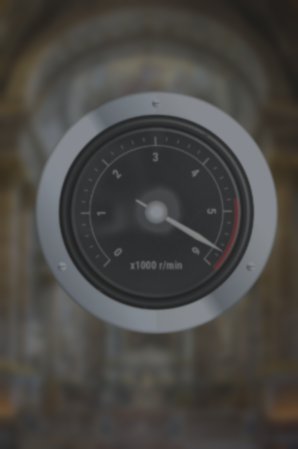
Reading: {"value": 5700, "unit": "rpm"}
